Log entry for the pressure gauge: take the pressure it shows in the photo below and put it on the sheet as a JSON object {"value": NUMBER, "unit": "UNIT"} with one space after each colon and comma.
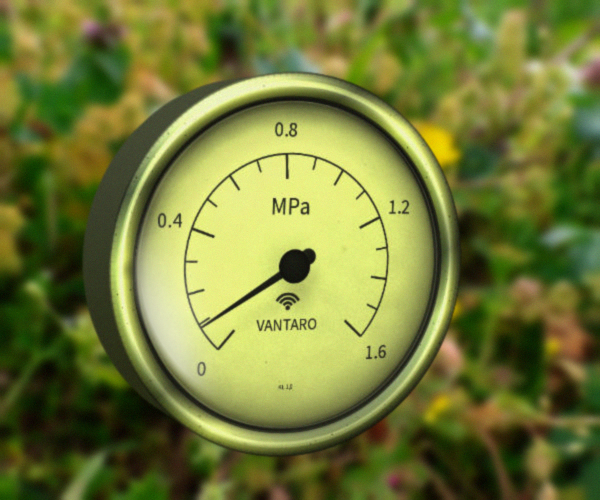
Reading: {"value": 0.1, "unit": "MPa"}
